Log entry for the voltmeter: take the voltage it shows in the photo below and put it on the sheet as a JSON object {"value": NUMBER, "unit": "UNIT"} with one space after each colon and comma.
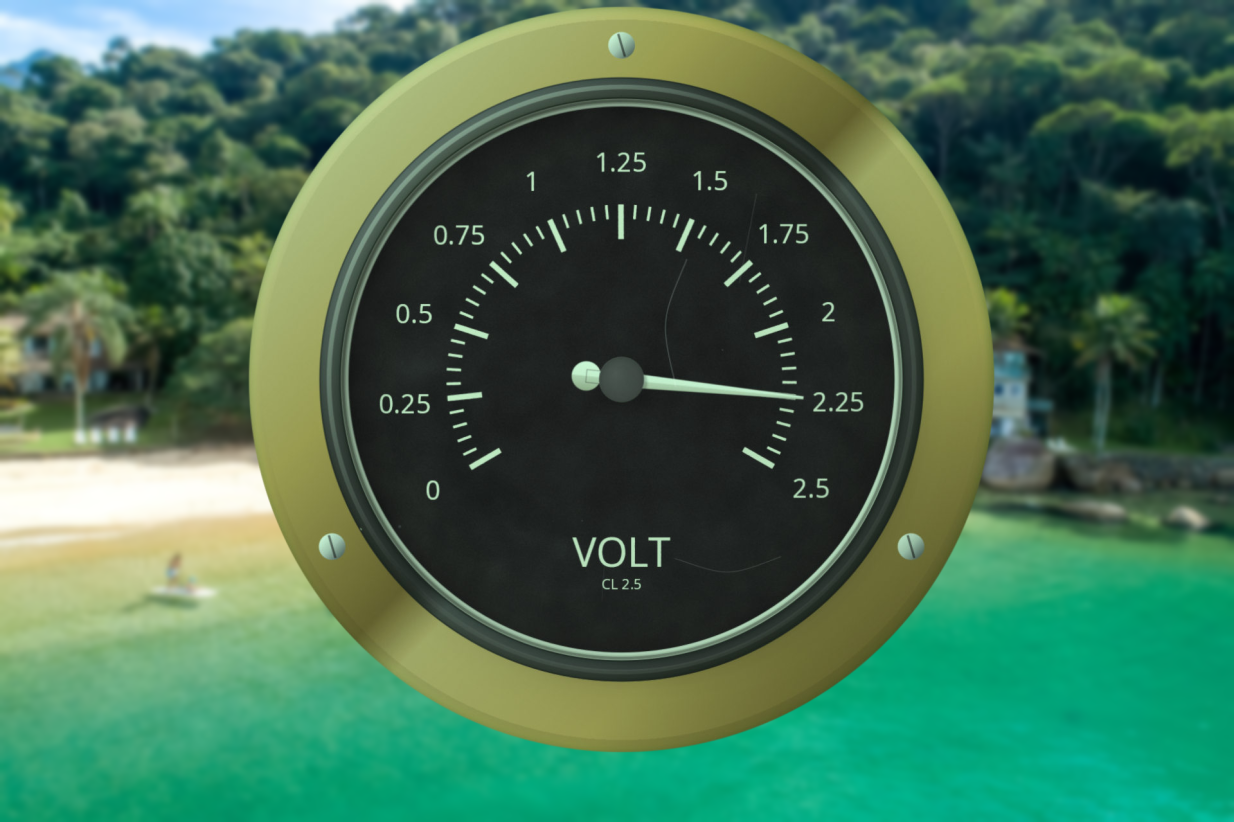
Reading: {"value": 2.25, "unit": "V"}
